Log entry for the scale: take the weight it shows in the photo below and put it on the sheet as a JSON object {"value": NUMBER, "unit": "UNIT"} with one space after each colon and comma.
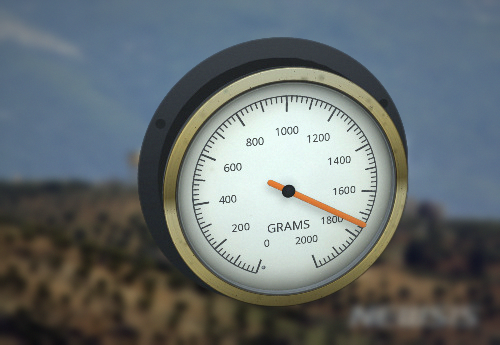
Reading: {"value": 1740, "unit": "g"}
